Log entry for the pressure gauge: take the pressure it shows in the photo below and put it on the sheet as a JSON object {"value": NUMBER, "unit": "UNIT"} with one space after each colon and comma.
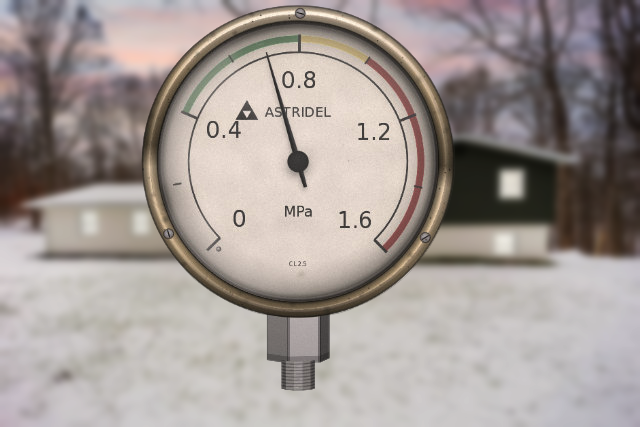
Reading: {"value": 0.7, "unit": "MPa"}
